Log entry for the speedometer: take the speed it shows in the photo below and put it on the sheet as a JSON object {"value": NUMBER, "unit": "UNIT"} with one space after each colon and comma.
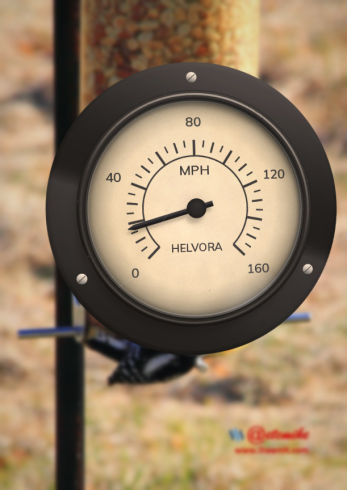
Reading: {"value": 17.5, "unit": "mph"}
